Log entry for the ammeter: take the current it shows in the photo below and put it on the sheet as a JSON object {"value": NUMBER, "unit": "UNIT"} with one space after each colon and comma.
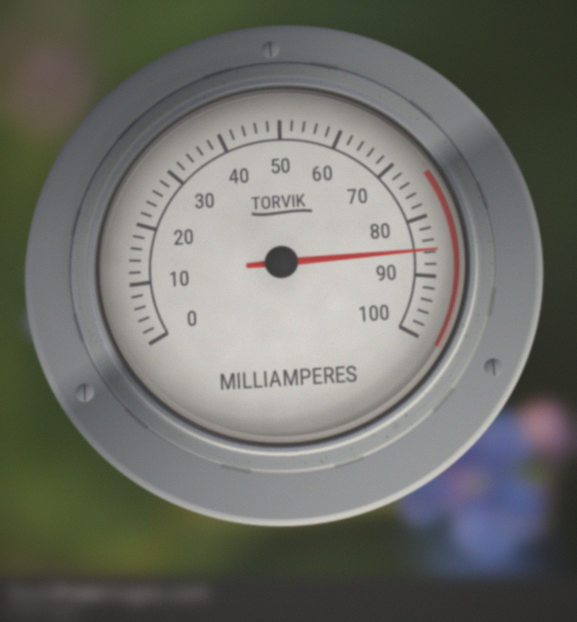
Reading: {"value": 86, "unit": "mA"}
